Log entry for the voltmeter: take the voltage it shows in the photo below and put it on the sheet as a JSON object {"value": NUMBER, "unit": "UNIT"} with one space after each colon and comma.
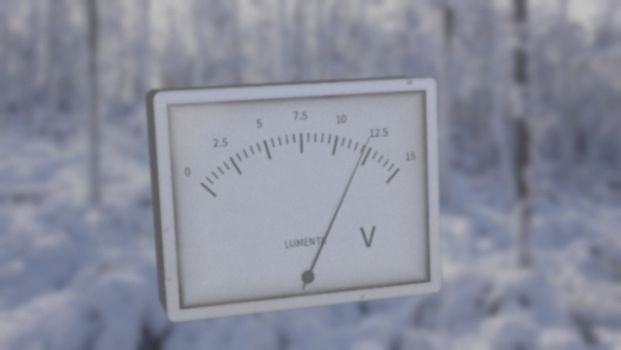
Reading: {"value": 12, "unit": "V"}
